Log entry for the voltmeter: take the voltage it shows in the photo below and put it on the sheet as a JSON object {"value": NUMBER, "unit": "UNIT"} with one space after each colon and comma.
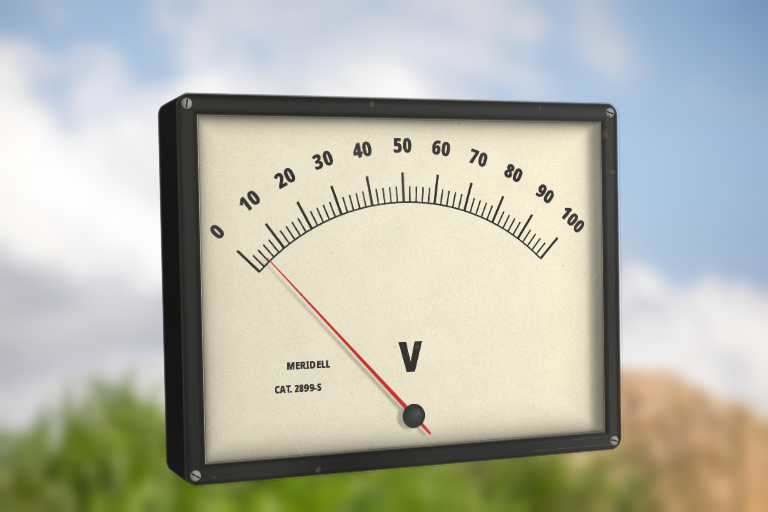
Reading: {"value": 4, "unit": "V"}
